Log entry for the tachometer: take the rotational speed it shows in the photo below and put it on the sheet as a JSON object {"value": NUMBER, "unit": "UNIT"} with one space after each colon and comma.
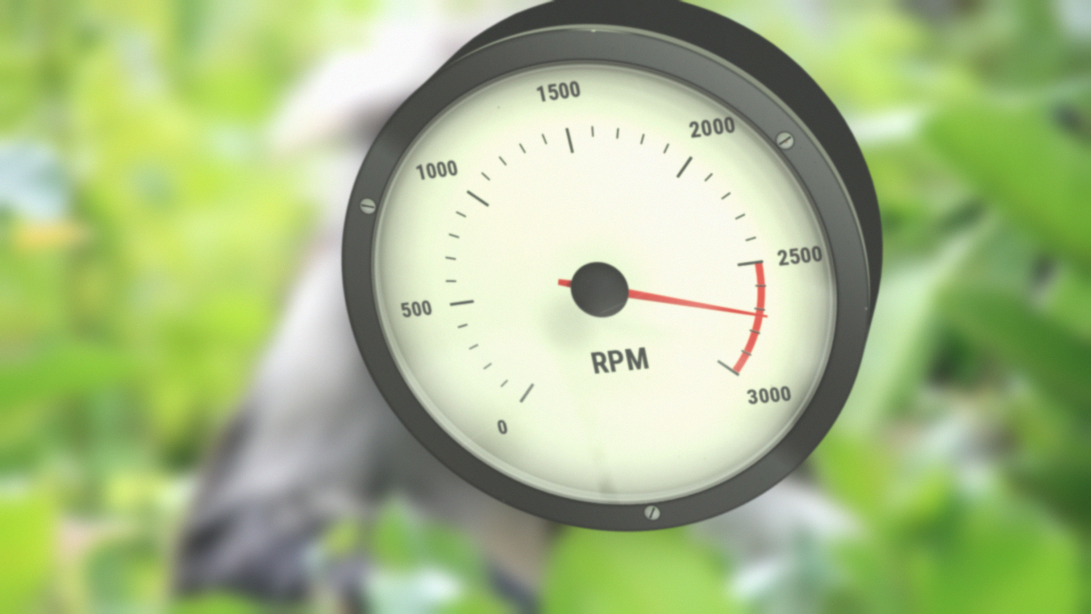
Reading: {"value": 2700, "unit": "rpm"}
